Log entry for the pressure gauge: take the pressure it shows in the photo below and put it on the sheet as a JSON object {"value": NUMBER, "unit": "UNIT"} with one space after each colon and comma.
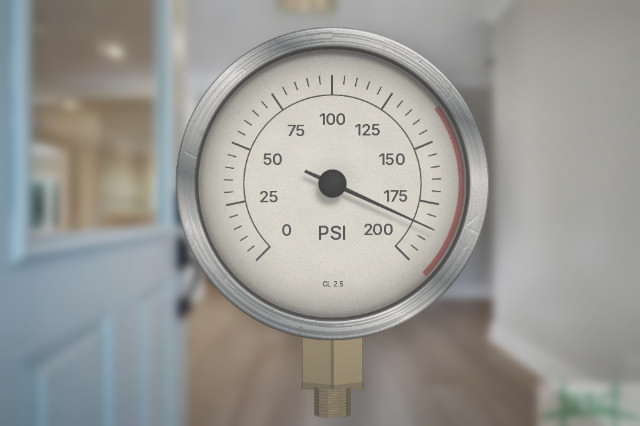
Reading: {"value": 185, "unit": "psi"}
